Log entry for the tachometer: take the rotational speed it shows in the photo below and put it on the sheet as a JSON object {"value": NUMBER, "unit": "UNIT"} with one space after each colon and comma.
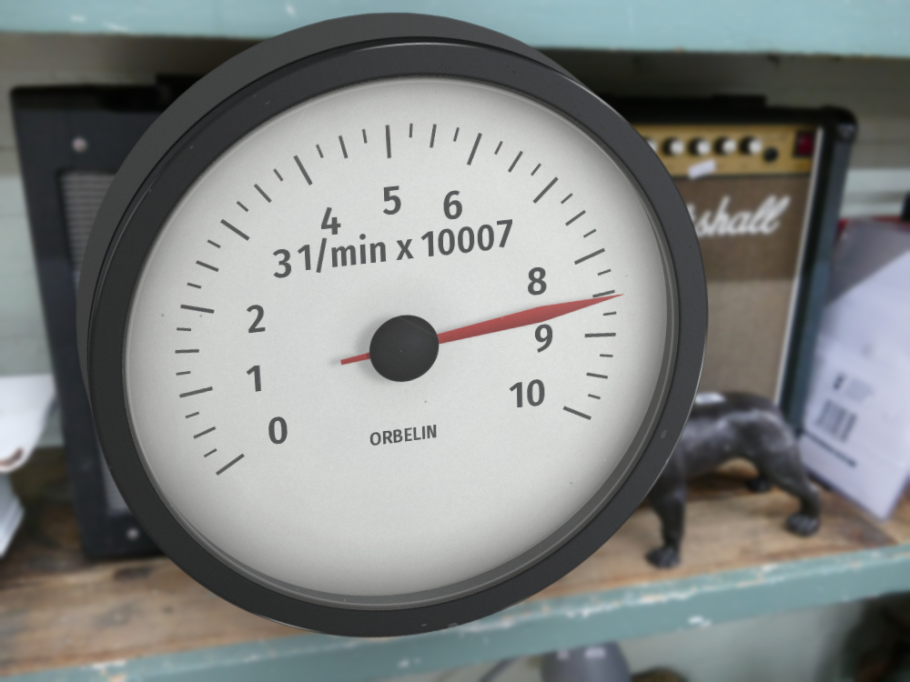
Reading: {"value": 8500, "unit": "rpm"}
